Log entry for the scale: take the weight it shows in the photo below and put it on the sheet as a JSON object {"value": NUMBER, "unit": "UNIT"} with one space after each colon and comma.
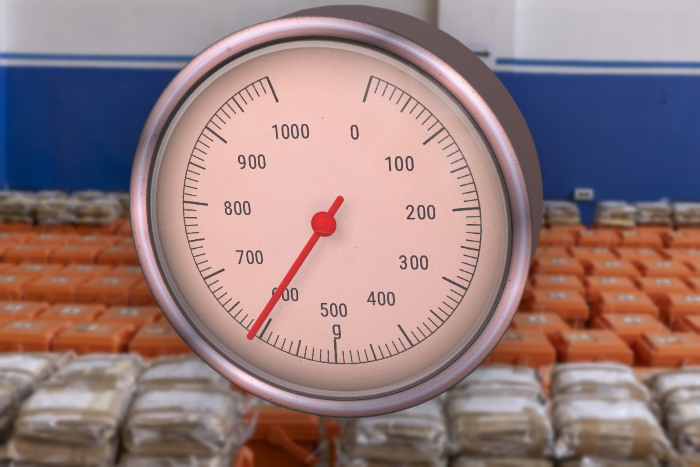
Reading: {"value": 610, "unit": "g"}
